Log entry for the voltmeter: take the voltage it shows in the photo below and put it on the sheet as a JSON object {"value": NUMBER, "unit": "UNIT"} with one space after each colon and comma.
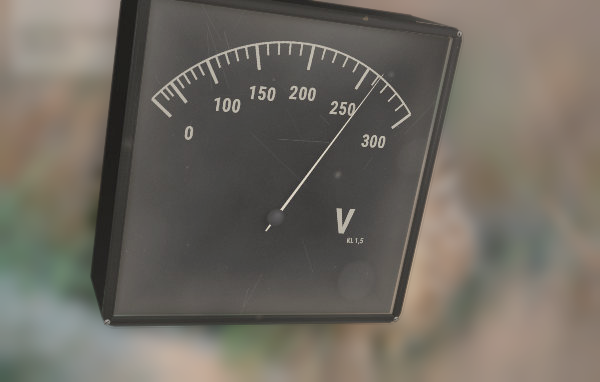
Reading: {"value": 260, "unit": "V"}
